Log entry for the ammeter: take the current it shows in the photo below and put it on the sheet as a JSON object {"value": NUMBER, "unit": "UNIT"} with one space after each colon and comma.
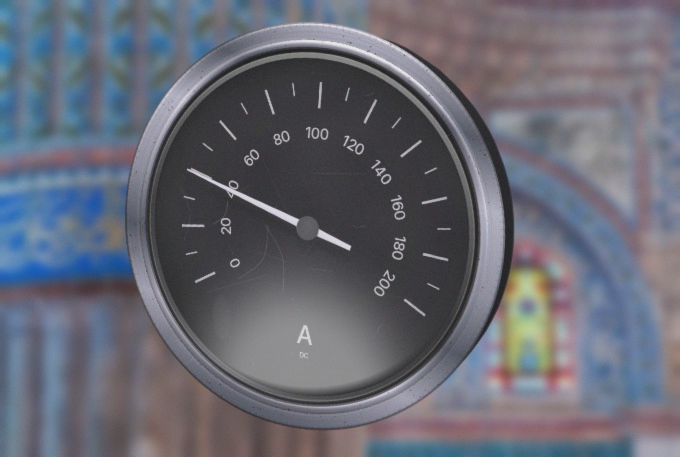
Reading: {"value": 40, "unit": "A"}
